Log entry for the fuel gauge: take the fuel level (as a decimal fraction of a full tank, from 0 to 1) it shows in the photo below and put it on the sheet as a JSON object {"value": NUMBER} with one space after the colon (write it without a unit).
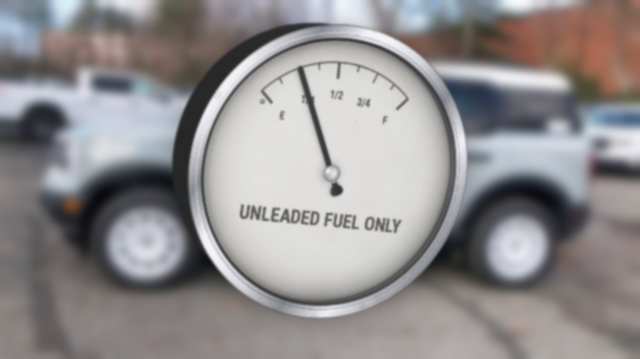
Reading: {"value": 0.25}
